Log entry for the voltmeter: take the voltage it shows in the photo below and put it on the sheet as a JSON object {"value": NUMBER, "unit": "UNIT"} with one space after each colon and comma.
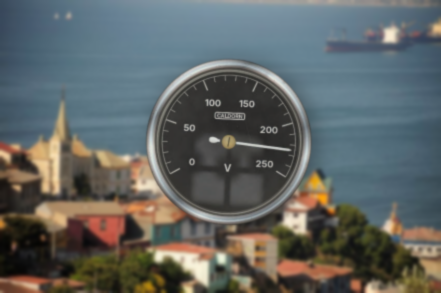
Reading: {"value": 225, "unit": "V"}
